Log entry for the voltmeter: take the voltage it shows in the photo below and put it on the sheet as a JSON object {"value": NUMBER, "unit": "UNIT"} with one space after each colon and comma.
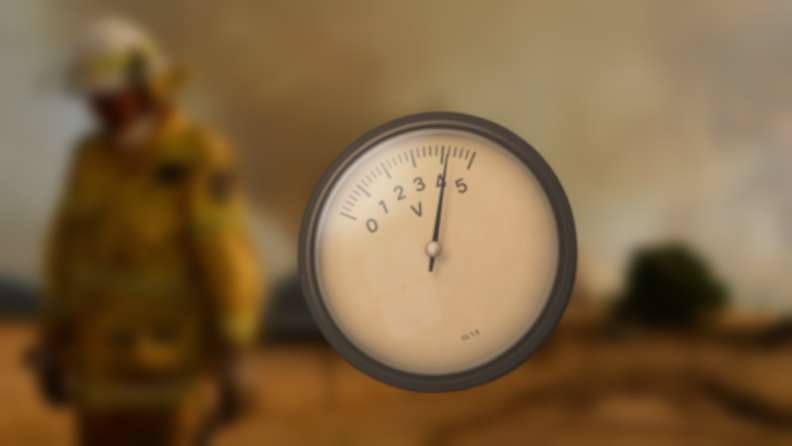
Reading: {"value": 4.2, "unit": "V"}
